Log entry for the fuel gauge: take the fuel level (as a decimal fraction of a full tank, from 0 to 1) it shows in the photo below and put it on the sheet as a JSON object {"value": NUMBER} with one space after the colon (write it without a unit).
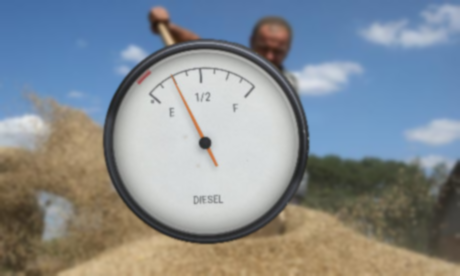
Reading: {"value": 0.25}
